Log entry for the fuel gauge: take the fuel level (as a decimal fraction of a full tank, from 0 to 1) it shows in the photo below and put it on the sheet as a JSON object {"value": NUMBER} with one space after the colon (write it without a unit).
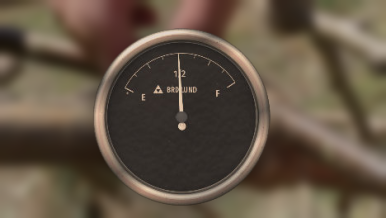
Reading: {"value": 0.5}
